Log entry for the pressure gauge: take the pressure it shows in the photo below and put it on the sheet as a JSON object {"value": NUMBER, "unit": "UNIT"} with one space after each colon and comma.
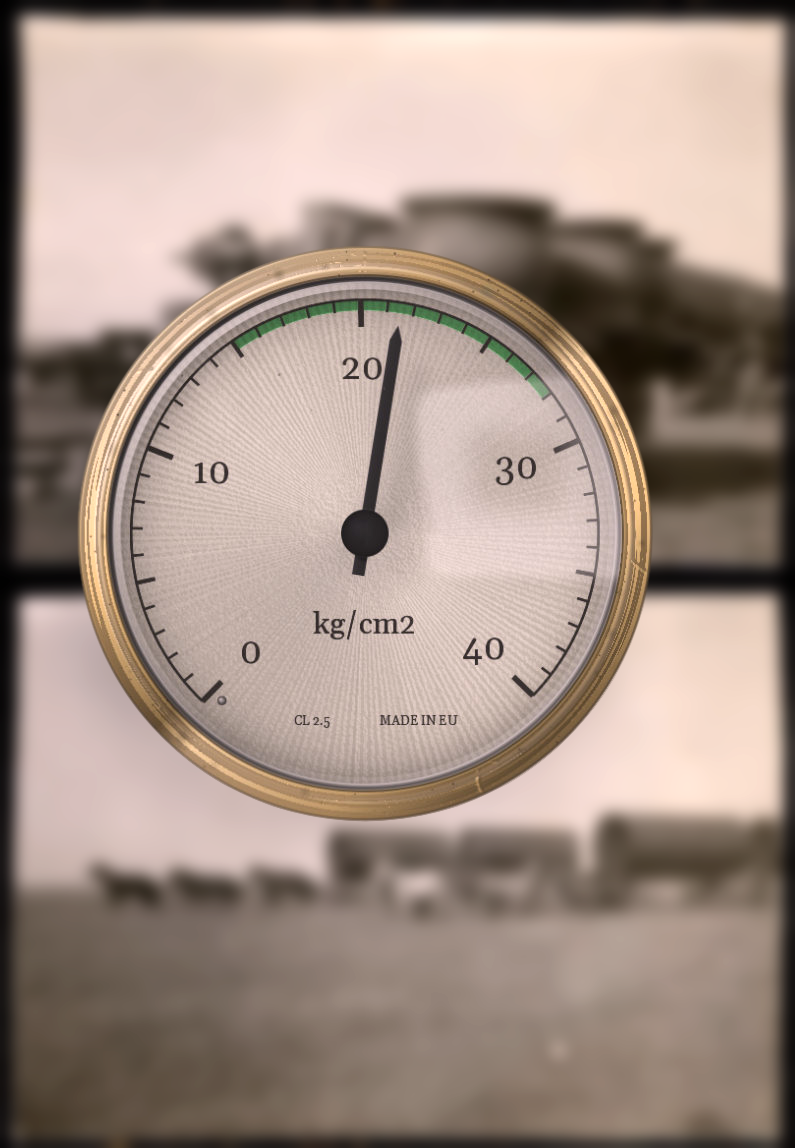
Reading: {"value": 21.5, "unit": "kg/cm²"}
